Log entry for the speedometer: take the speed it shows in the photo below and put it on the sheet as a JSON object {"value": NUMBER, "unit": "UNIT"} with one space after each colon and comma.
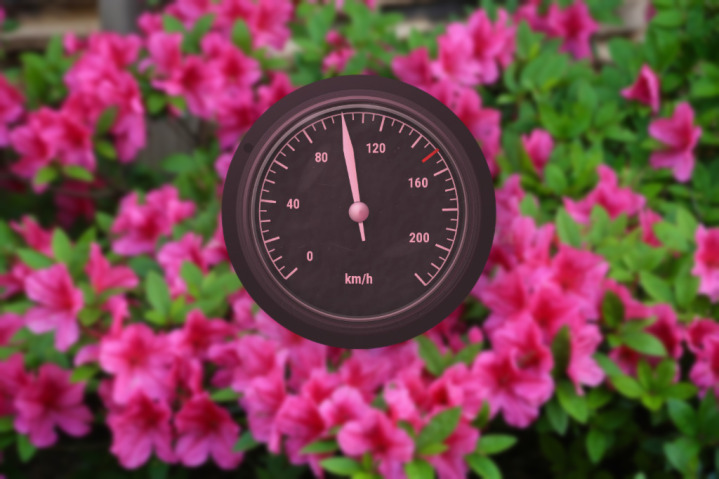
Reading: {"value": 100, "unit": "km/h"}
